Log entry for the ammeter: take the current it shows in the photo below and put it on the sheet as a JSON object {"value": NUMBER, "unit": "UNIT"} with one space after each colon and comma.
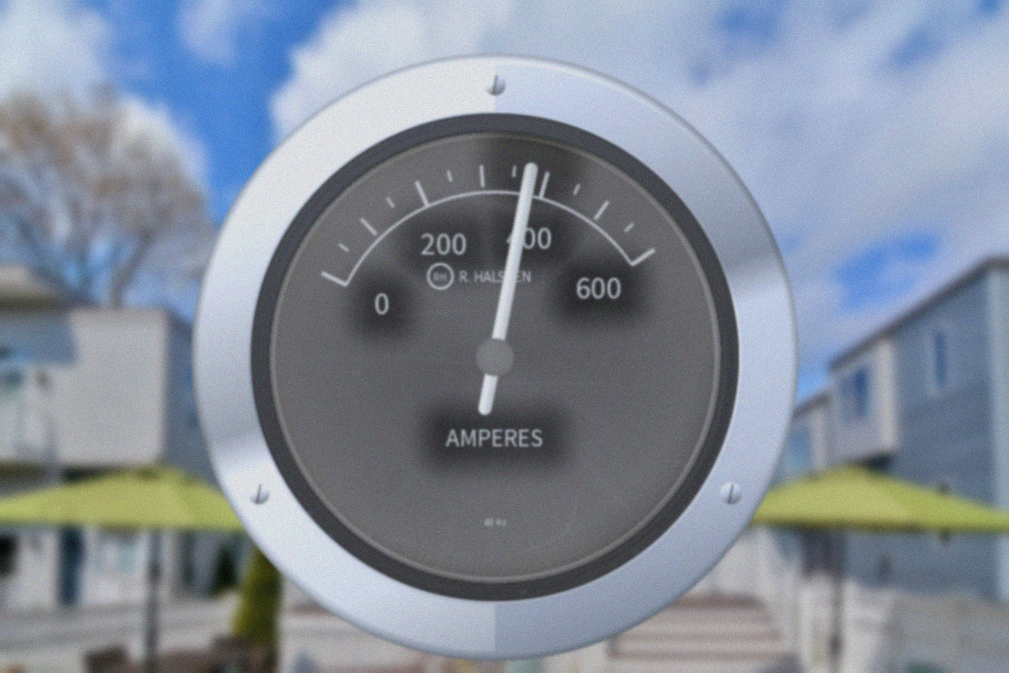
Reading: {"value": 375, "unit": "A"}
